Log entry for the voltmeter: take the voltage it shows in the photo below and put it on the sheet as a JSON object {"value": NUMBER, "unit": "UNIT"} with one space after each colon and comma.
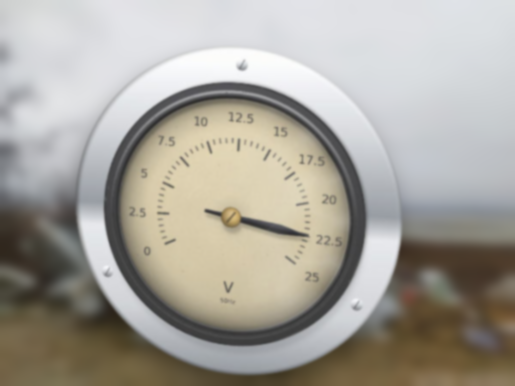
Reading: {"value": 22.5, "unit": "V"}
